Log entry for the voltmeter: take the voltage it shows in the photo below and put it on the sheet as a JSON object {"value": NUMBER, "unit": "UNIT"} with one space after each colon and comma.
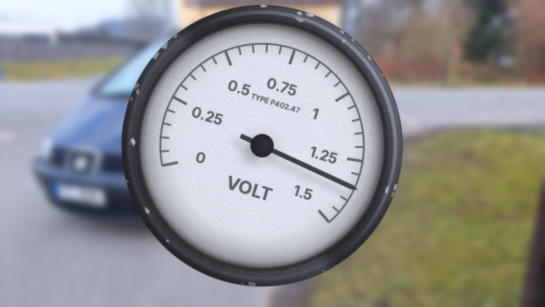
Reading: {"value": 1.35, "unit": "V"}
